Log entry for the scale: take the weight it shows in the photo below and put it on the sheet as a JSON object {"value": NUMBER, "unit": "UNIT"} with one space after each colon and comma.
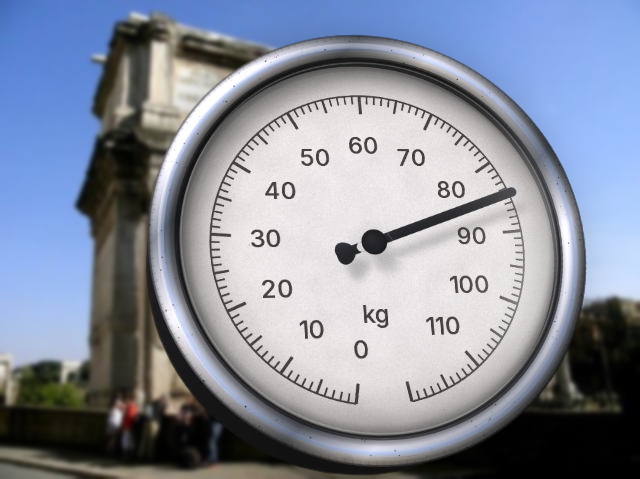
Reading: {"value": 85, "unit": "kg"}
